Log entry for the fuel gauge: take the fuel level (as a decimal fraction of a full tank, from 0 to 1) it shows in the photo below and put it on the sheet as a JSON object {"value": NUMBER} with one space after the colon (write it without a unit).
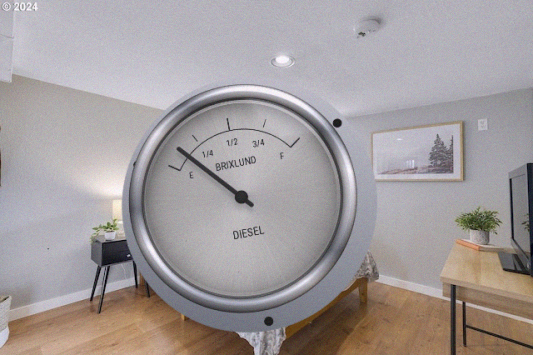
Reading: {"value": 0.125}
